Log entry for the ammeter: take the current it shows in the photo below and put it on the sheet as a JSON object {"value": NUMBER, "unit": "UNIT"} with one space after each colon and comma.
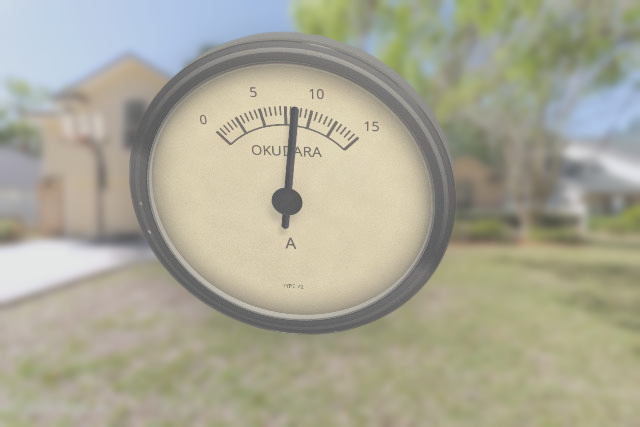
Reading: {"value": 8.5, "unit": "A"}
